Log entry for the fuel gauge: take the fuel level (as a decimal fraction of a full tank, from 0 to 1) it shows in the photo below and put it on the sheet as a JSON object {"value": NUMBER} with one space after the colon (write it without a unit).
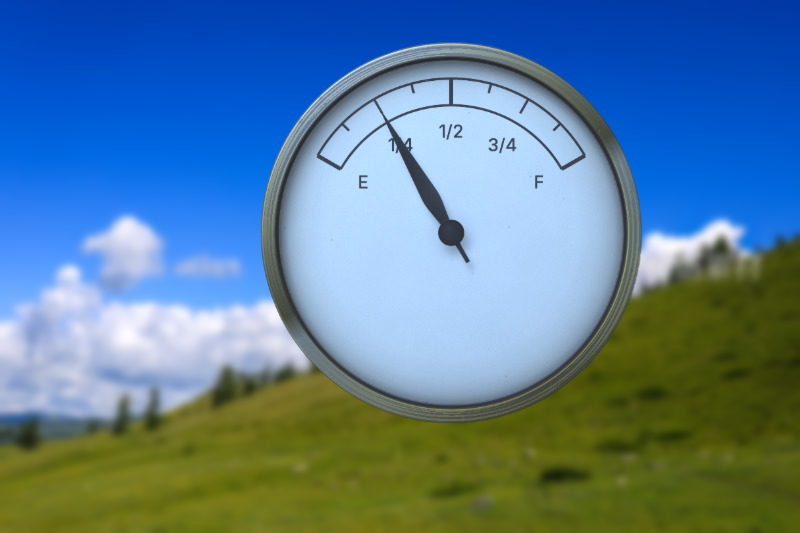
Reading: {"value": 0.25}
